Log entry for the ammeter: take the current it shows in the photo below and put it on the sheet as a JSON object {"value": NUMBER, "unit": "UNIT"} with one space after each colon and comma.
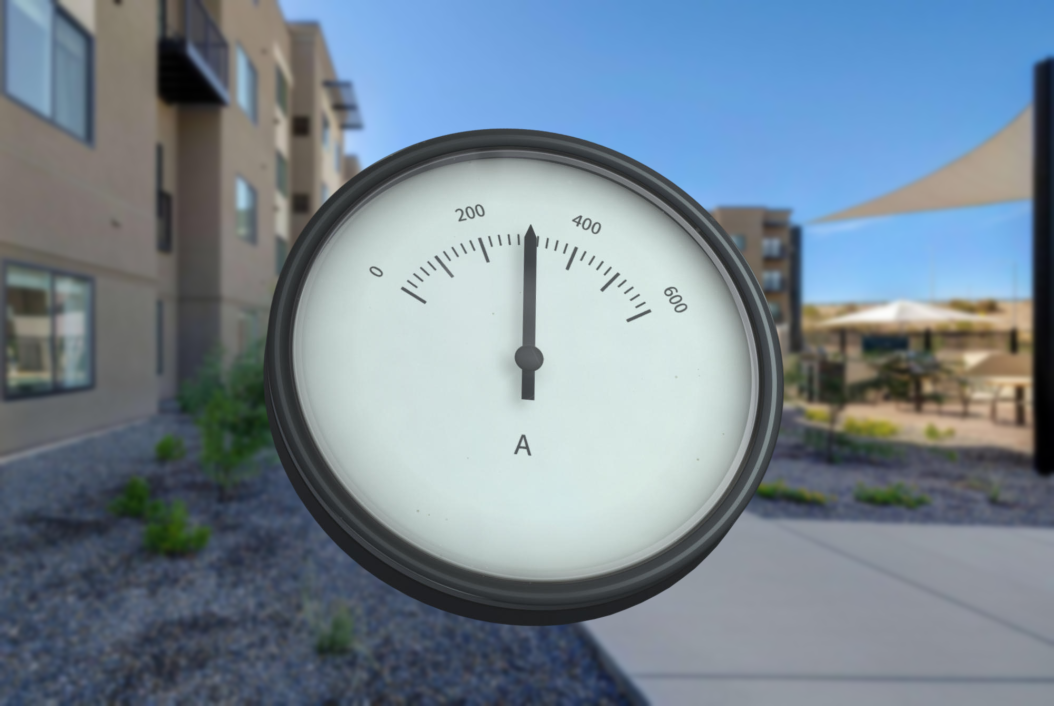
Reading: {"value": 300, "unit": "A"}
